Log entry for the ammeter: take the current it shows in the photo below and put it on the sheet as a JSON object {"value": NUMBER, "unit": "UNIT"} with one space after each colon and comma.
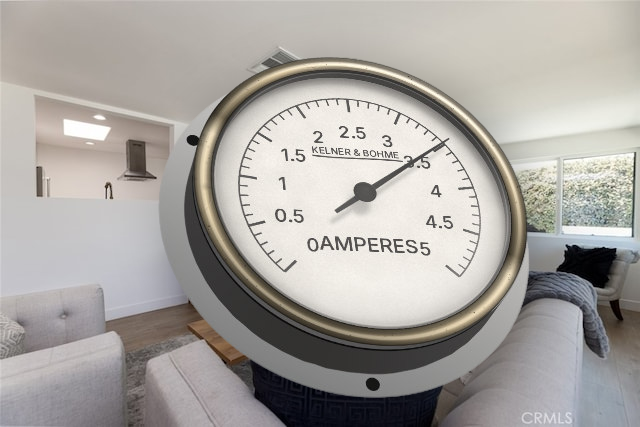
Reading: {"value": 3.5, "unit": "A"}
